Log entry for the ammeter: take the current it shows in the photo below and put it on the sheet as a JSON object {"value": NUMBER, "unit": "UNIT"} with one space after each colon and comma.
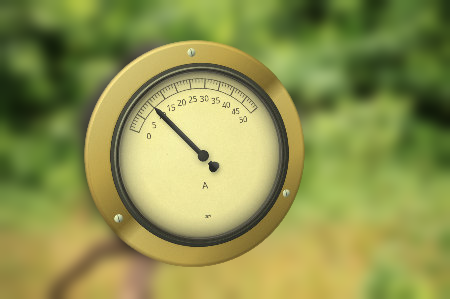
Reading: {"value": 10, "unit": "A"}
